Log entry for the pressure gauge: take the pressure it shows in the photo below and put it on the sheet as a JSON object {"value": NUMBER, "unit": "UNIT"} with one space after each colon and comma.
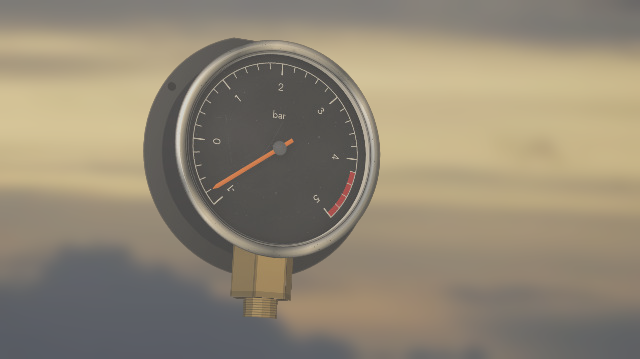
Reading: {"value": -0.8, "unit": "bar"}
